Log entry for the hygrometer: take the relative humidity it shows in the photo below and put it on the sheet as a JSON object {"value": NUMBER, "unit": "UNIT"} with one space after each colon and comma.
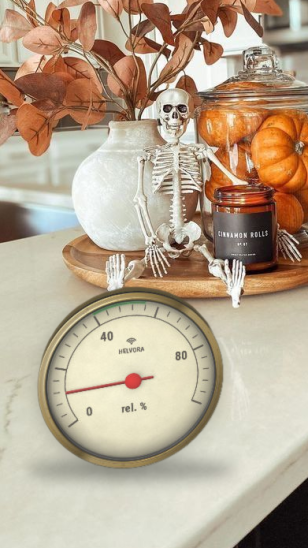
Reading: {"value": 12, "unit": "%"}
